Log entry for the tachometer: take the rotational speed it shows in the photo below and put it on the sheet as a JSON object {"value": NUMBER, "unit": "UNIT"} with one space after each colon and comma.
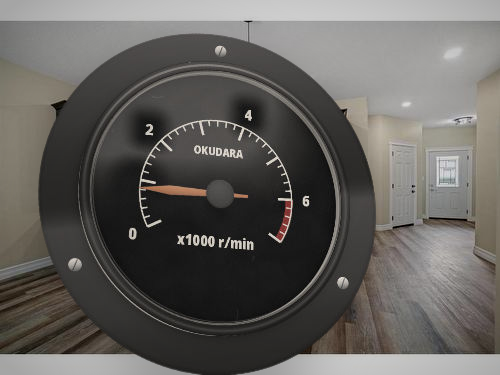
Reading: {"value": 800, "unit": "rpm"}
